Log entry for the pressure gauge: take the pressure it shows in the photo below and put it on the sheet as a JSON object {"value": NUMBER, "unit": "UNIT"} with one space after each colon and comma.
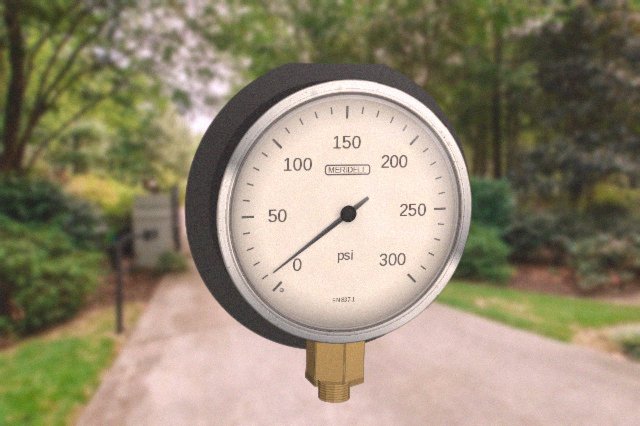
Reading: {"value": 10, "unit": "psi"}
